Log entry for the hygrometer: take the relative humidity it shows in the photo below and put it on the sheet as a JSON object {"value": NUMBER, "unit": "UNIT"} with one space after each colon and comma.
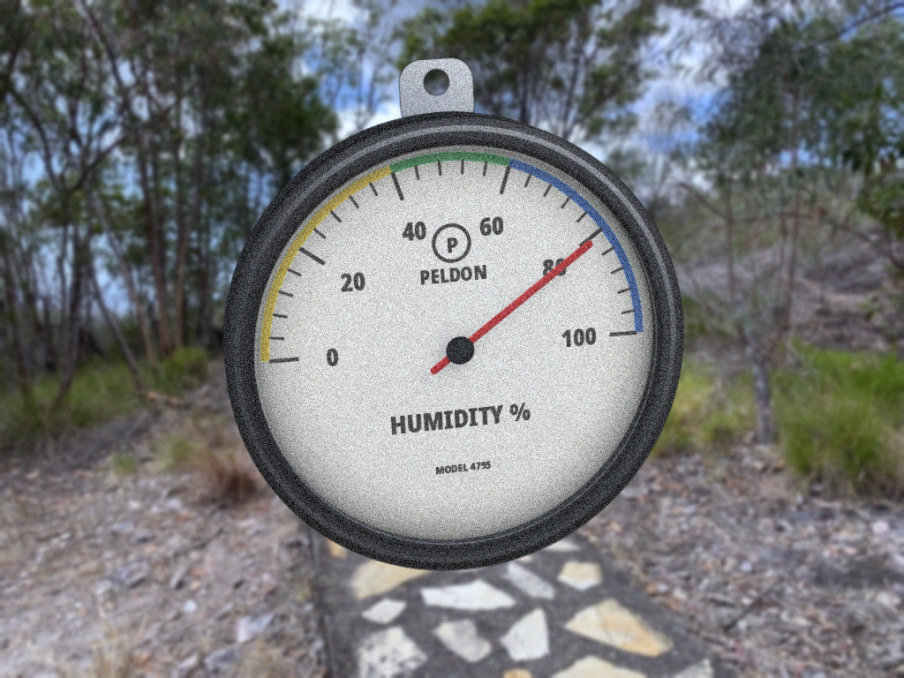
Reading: {"value": 80, "unit": "%"}
